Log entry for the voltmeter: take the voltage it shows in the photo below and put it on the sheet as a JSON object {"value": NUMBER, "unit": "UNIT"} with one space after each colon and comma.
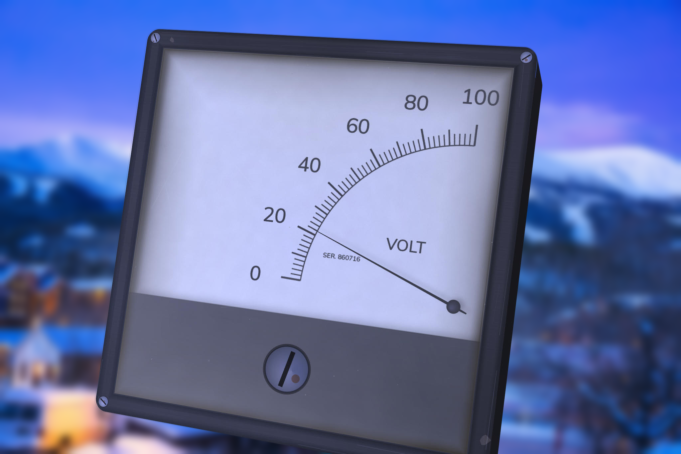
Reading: {"value": 22, "unit": "V"}
